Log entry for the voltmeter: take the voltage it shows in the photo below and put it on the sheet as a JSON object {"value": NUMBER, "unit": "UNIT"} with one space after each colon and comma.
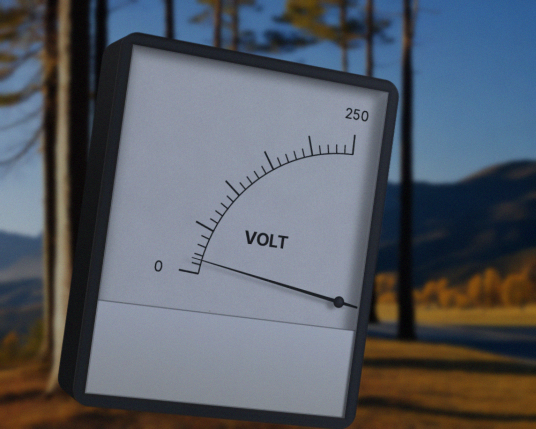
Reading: {"value": 15, "unit": "V"}
